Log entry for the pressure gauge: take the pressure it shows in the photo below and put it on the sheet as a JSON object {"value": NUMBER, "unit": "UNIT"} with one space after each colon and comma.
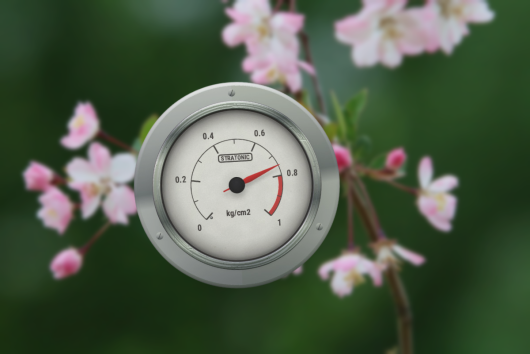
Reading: {"value": 0.75, "unit": "kg/cm²"}
